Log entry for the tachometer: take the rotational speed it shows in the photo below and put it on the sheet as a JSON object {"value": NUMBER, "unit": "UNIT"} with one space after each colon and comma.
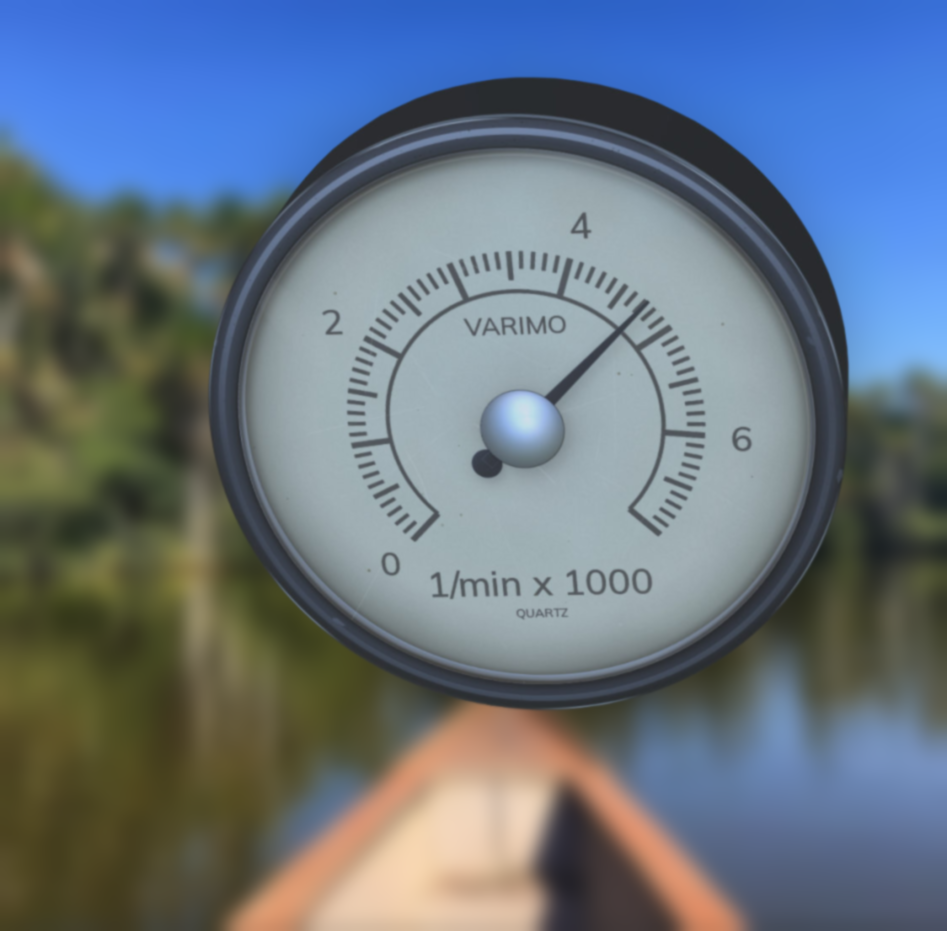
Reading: {"value": 4700, "unit": "rpm"}
